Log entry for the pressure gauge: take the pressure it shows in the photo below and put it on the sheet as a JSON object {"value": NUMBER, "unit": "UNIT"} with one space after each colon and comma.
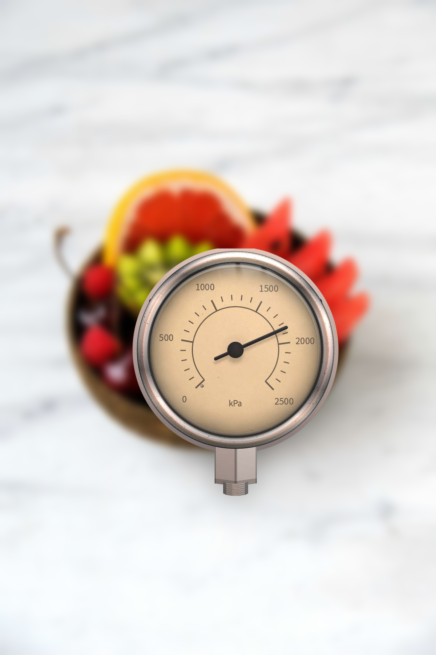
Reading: {"value": 1850, "unit": "kPa"}
